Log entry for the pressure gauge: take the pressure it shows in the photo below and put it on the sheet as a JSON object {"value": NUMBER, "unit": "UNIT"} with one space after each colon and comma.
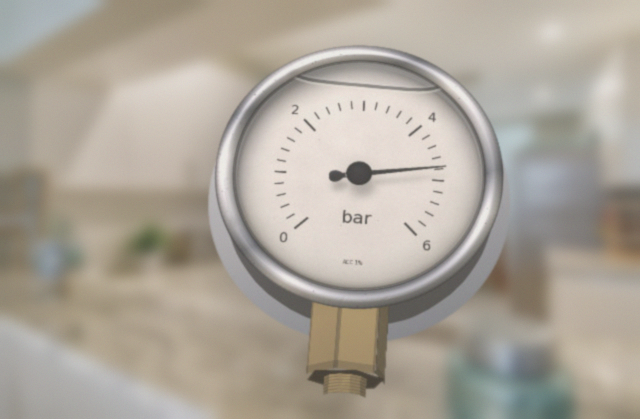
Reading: {"value": 4.8, "unit": "bar"}
